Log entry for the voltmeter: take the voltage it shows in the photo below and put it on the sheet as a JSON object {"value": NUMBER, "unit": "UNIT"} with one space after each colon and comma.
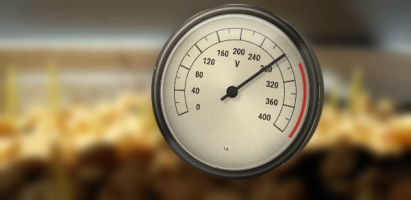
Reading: {"value": 280, "unit": "V"}
